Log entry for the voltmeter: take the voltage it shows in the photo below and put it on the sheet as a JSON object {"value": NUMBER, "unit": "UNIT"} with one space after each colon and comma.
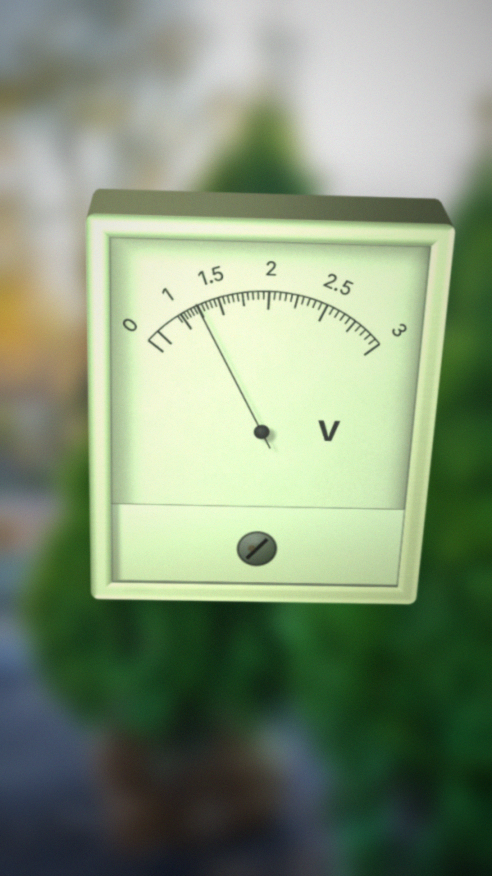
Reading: {"value": 1.25, "unit": "V"}
